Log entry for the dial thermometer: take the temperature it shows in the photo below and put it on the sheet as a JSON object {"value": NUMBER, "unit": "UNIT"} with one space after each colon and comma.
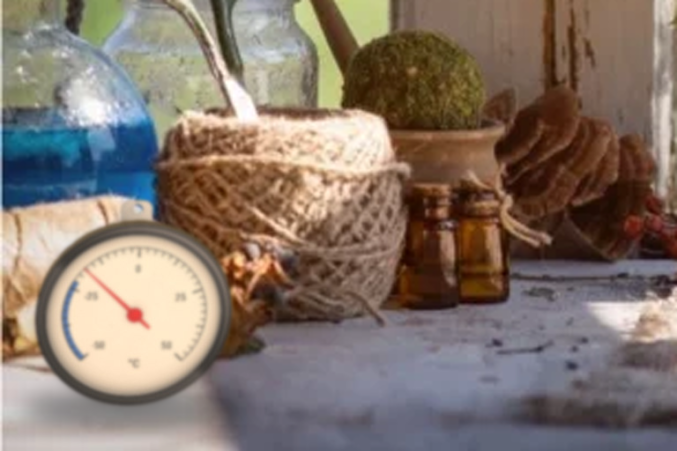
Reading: {"value": -17.5, "unit": "°C"}
